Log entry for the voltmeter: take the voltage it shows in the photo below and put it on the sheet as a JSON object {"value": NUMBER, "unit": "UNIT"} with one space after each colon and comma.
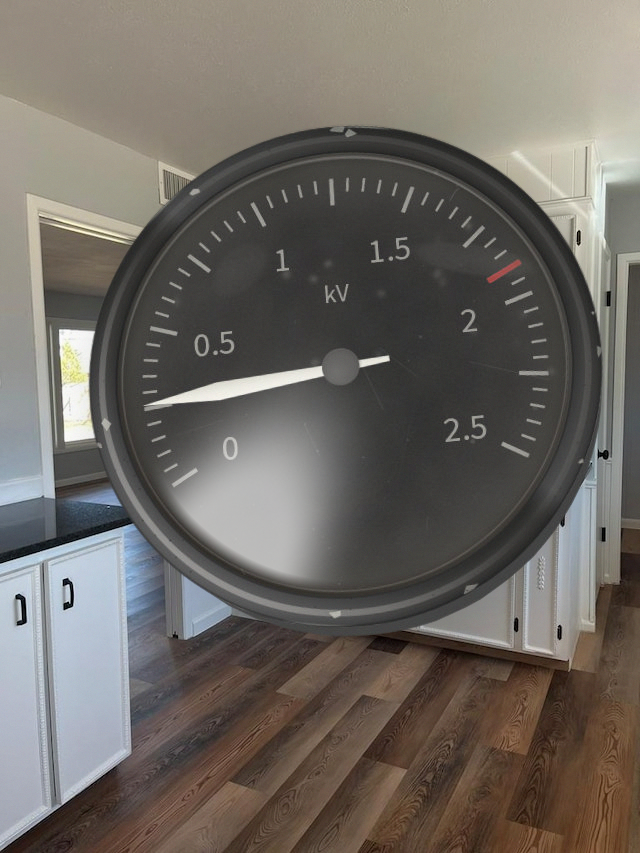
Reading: {"value": 0.25, "unit": "kV"}
